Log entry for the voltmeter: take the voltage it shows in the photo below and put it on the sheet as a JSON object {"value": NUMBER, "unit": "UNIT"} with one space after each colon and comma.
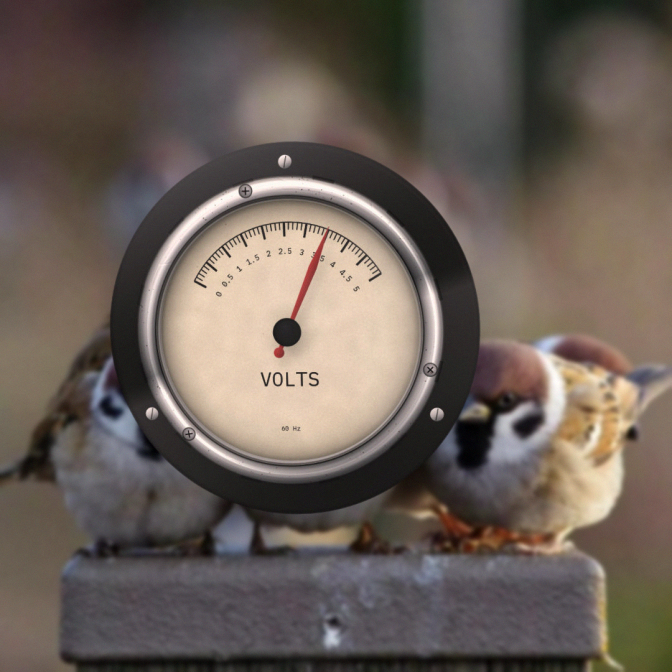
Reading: {"value": 3.5, "unit": "V"}
